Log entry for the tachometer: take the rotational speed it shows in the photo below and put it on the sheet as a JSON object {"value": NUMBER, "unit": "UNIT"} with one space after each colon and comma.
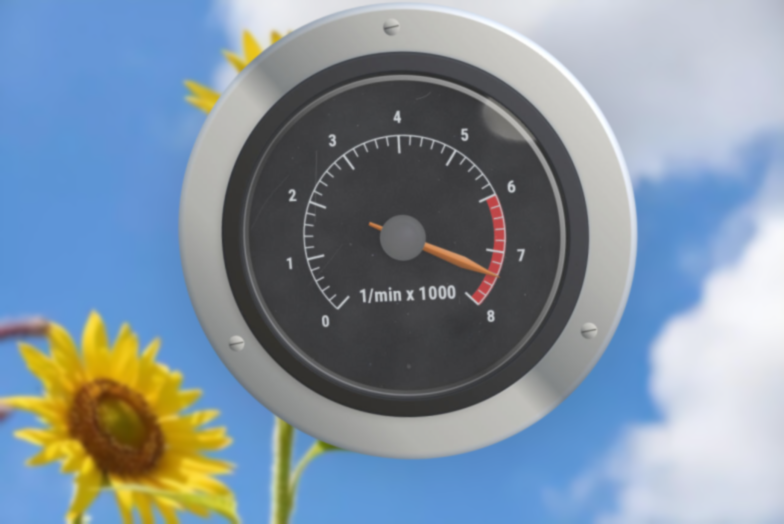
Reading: {"value": 7400, "unit": "rpm"}
